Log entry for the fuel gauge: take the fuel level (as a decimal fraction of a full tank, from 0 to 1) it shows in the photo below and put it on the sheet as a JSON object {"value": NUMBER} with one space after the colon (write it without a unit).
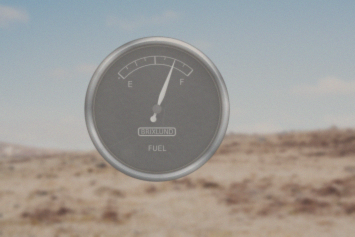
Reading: {"value": 0.75}
